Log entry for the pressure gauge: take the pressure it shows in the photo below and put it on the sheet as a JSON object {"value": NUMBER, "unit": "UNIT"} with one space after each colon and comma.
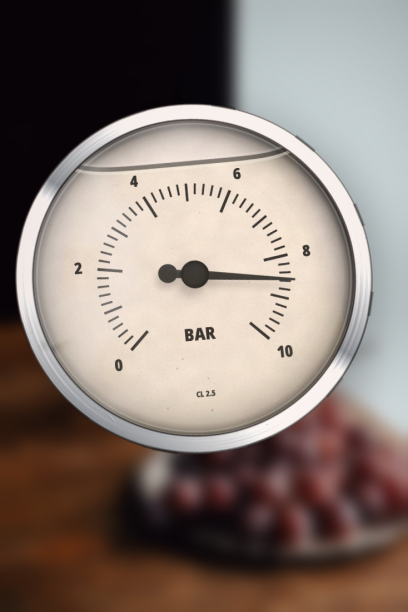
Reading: {"value": 8.6, "unit": "bar"}
